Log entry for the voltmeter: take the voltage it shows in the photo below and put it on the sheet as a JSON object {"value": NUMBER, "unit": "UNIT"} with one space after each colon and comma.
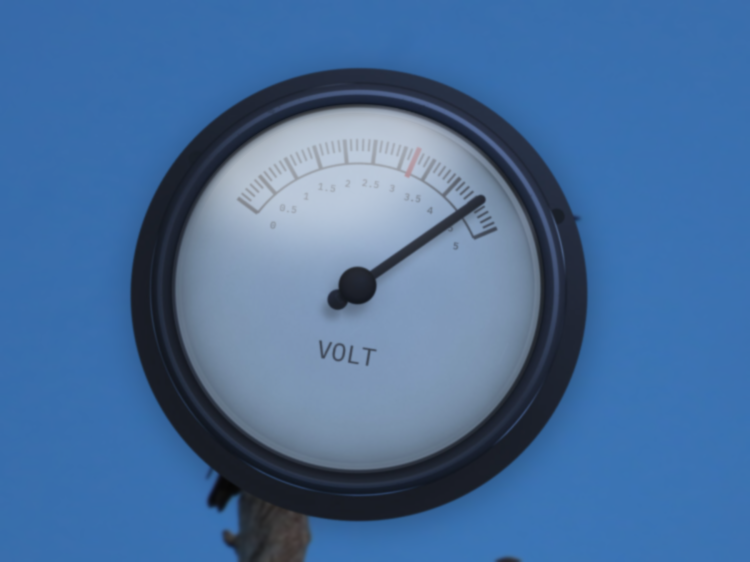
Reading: {"value": 4.5, "unit": "V"}
